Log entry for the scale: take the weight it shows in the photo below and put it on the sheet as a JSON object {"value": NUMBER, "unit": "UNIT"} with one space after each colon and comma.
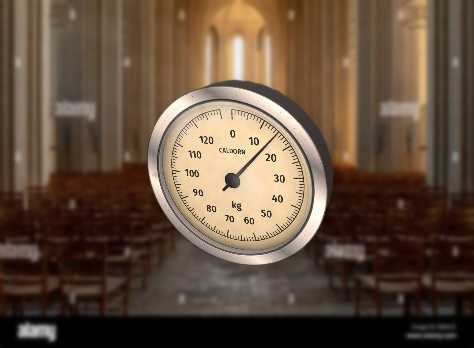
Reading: {"value": 15, "unit": "kg"}
